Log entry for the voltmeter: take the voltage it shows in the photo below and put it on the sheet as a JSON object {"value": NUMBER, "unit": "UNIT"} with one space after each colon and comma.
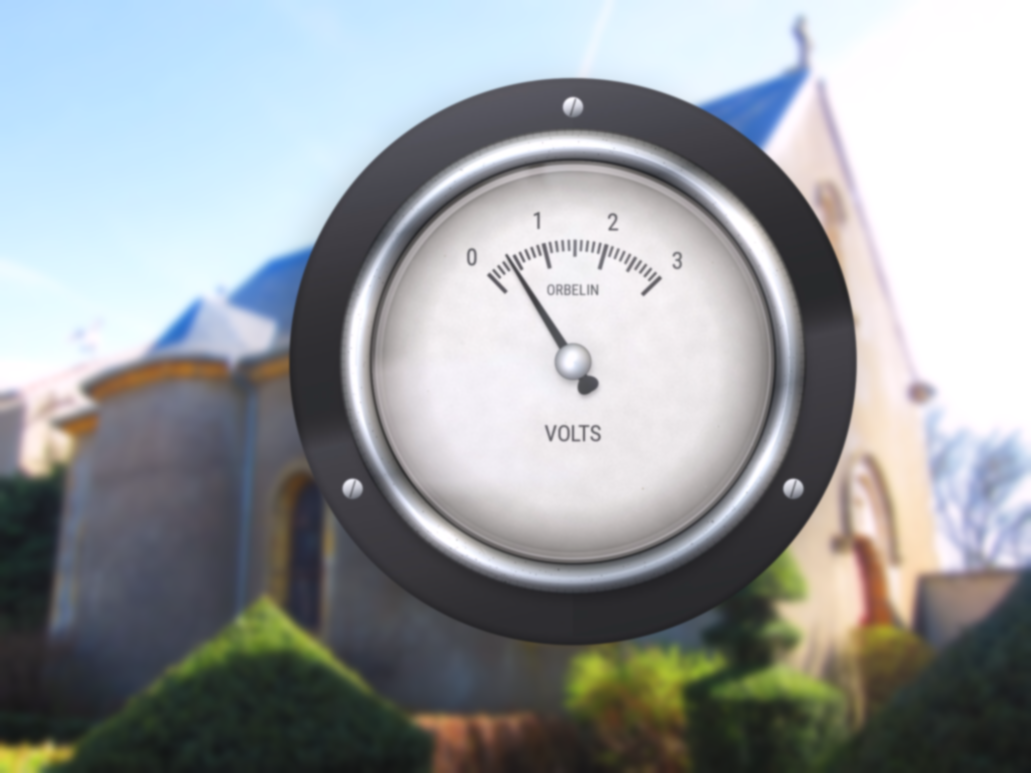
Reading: {"value": 0.4, "unit": "V"}
